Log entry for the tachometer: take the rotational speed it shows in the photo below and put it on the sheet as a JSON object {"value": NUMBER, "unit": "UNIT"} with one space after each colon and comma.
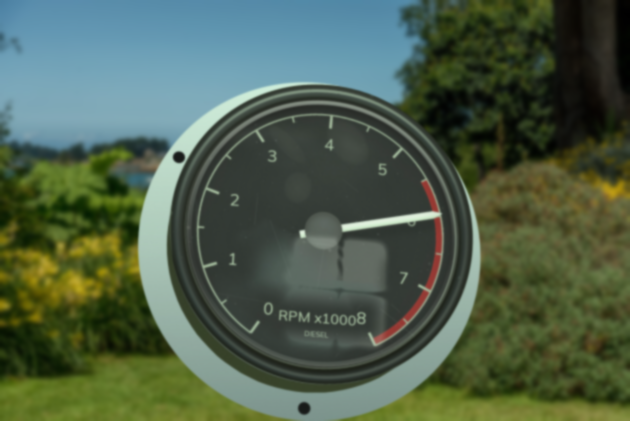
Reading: {"value": 6000, "unit": "rpm"}
